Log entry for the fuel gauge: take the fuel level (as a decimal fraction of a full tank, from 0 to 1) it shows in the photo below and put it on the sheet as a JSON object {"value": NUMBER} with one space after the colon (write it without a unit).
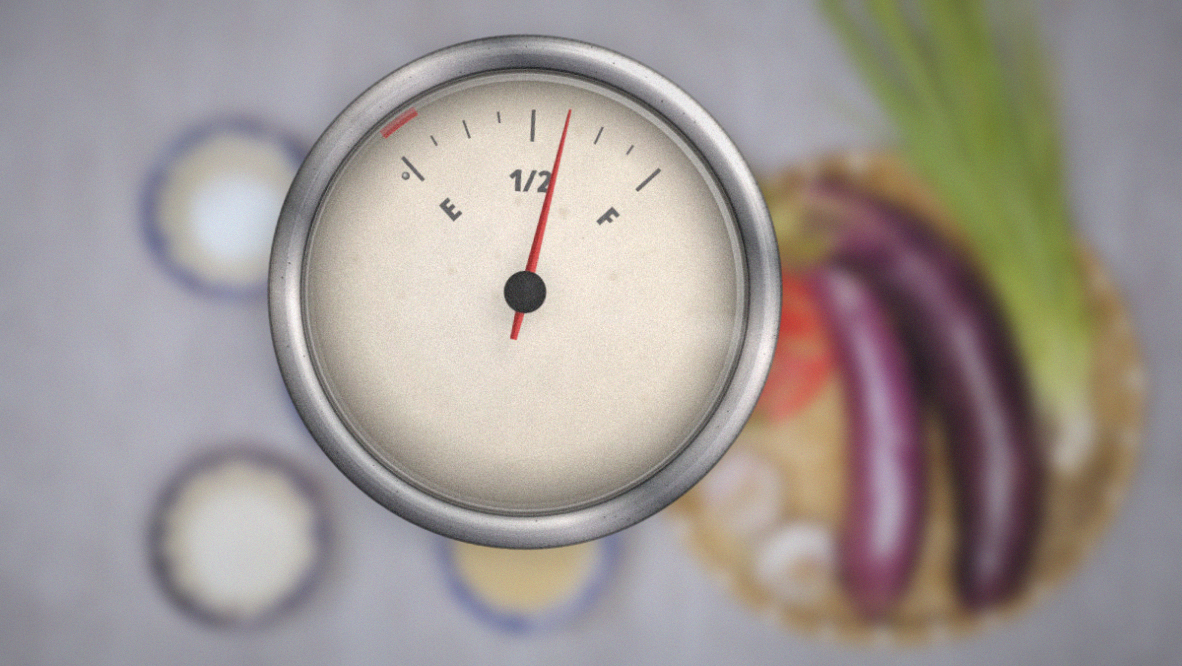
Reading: {"value": 0.625}
